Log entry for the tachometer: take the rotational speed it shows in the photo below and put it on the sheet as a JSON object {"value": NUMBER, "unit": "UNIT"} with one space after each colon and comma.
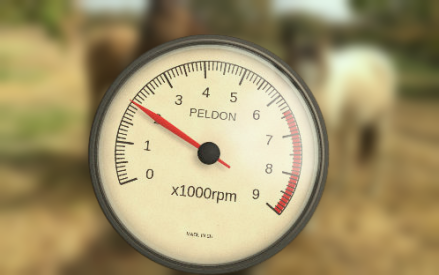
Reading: {"value": 2000, "unit": "rpm"}
